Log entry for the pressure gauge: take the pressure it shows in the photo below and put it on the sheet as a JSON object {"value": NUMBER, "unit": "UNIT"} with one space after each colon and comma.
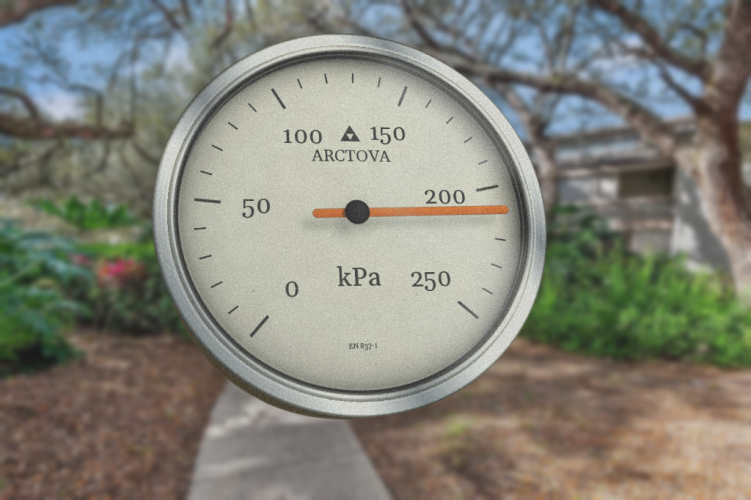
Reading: {"value": 210, "unit": "kPa"}
